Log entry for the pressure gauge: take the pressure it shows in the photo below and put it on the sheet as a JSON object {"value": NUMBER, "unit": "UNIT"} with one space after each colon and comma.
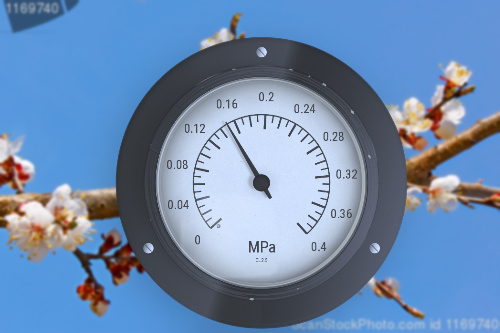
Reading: {"value": 0.15, "unit": "MPa"}
